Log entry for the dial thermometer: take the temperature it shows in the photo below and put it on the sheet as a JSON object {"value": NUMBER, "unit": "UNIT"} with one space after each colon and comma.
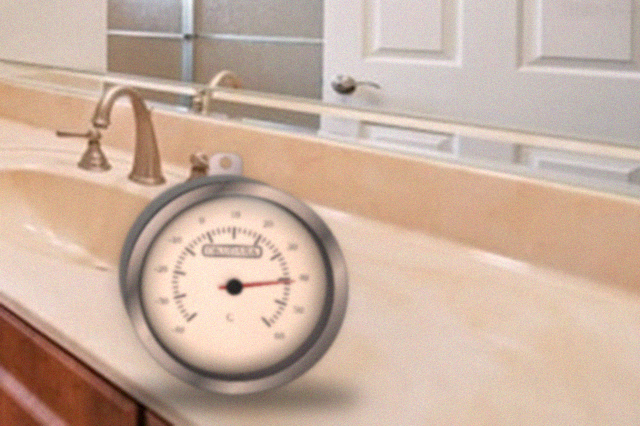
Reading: {"value": 40, "unit": "°C"}
